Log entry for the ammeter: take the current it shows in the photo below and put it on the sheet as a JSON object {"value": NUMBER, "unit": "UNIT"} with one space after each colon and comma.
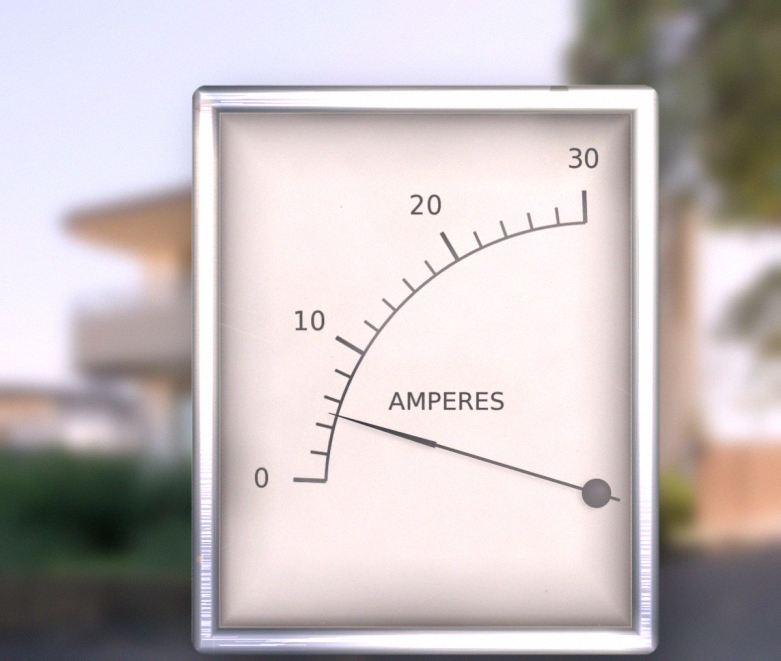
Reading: {"value": 5, "unit": "A"}
